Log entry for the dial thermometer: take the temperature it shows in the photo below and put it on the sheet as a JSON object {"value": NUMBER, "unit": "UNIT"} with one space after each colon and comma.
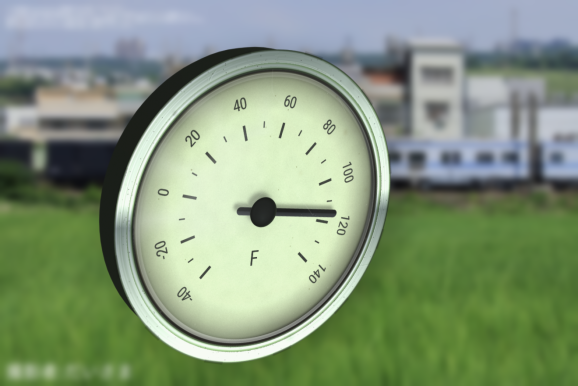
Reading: {"value": 115, "unit": "°F"}
